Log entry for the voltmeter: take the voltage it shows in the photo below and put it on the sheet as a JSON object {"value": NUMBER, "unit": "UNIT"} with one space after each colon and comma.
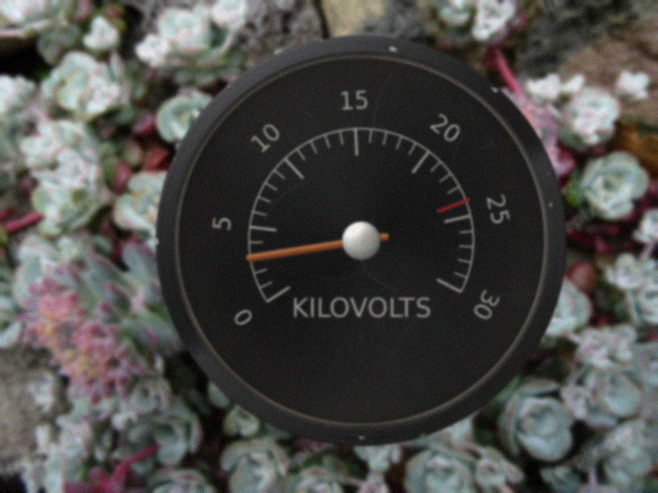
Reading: {"value": 3, "unit": "kV"}
